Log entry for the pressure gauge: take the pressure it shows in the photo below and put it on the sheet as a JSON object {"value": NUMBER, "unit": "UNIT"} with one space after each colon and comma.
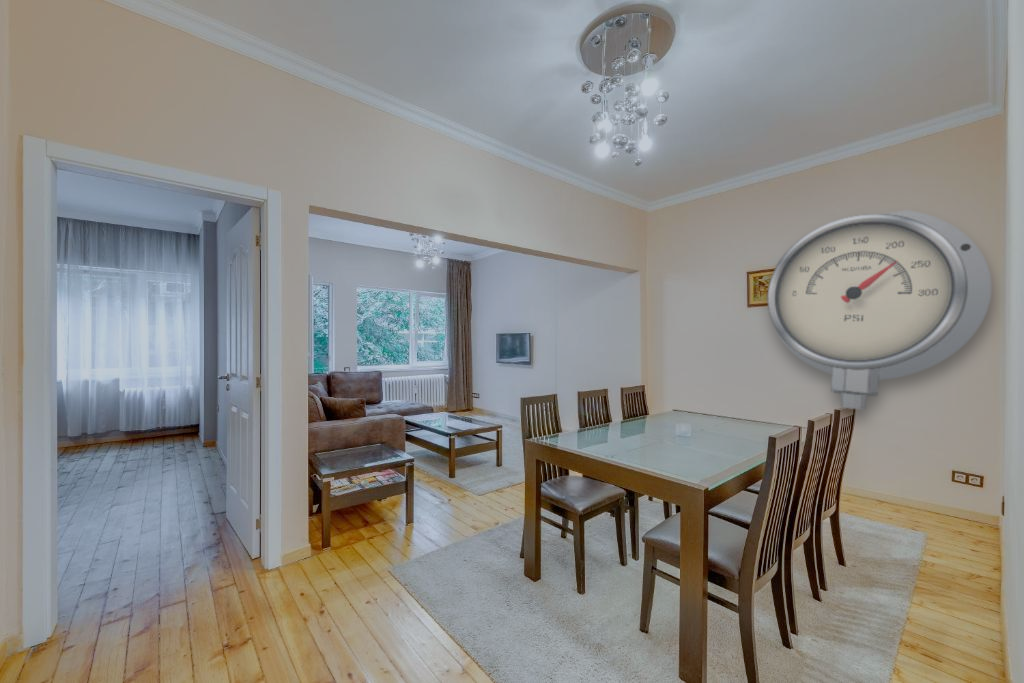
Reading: {"value": 225, "unit": "psi"}
